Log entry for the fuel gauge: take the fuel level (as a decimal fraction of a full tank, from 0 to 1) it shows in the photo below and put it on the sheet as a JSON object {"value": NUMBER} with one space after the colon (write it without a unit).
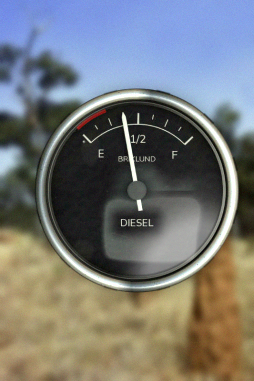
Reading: {"value": 0.375}
